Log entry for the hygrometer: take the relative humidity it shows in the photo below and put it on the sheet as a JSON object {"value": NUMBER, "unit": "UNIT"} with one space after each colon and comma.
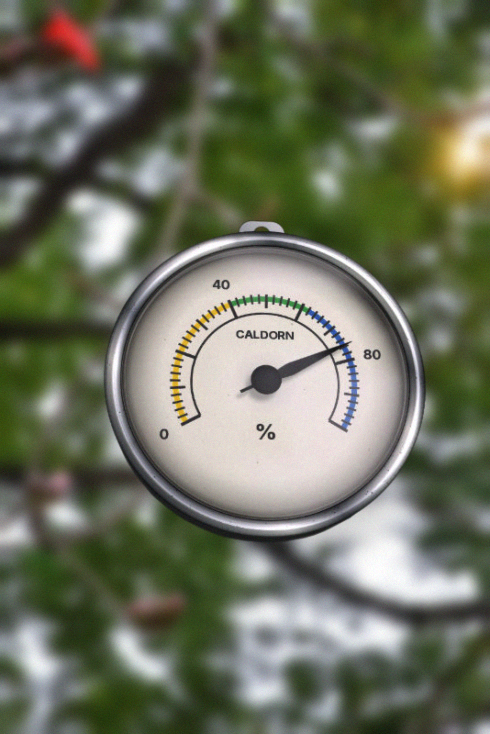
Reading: {"value": 76, "unit": "%"}
